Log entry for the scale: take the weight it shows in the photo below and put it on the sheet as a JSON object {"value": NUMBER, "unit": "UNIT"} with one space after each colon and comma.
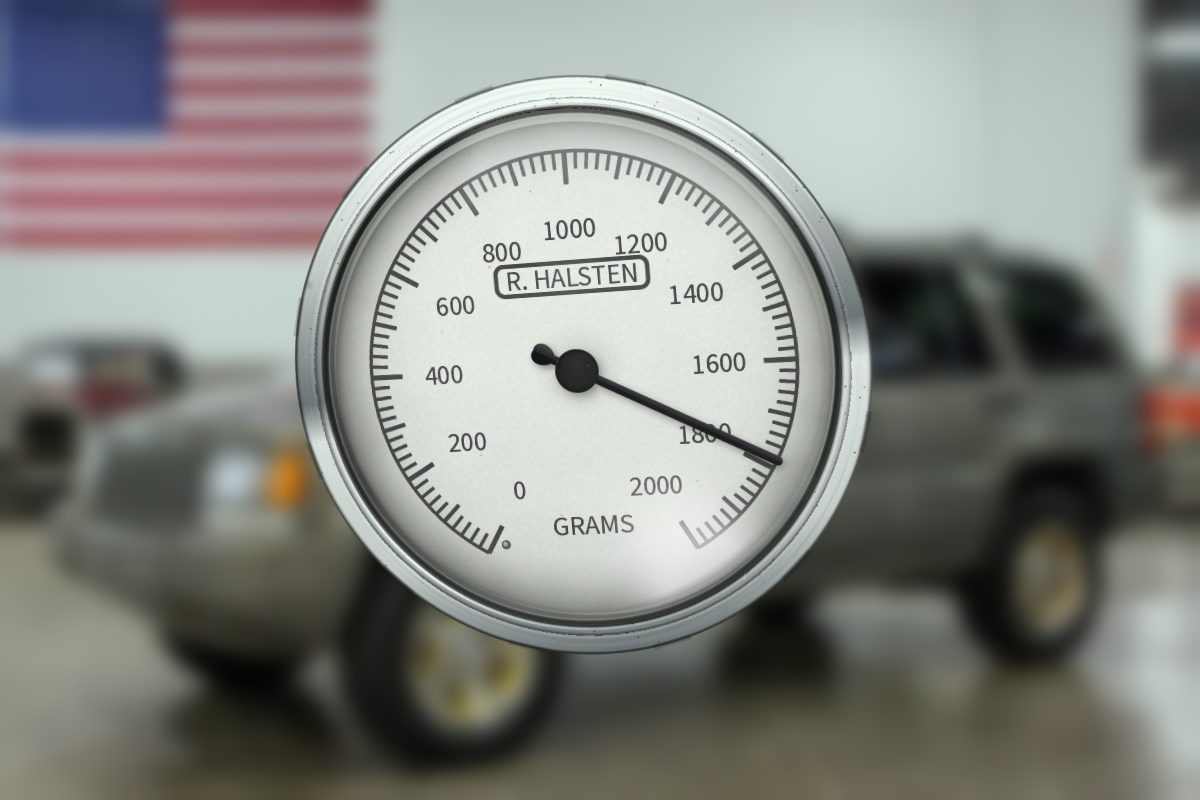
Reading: {"value": 1780, "unit": "g"}
